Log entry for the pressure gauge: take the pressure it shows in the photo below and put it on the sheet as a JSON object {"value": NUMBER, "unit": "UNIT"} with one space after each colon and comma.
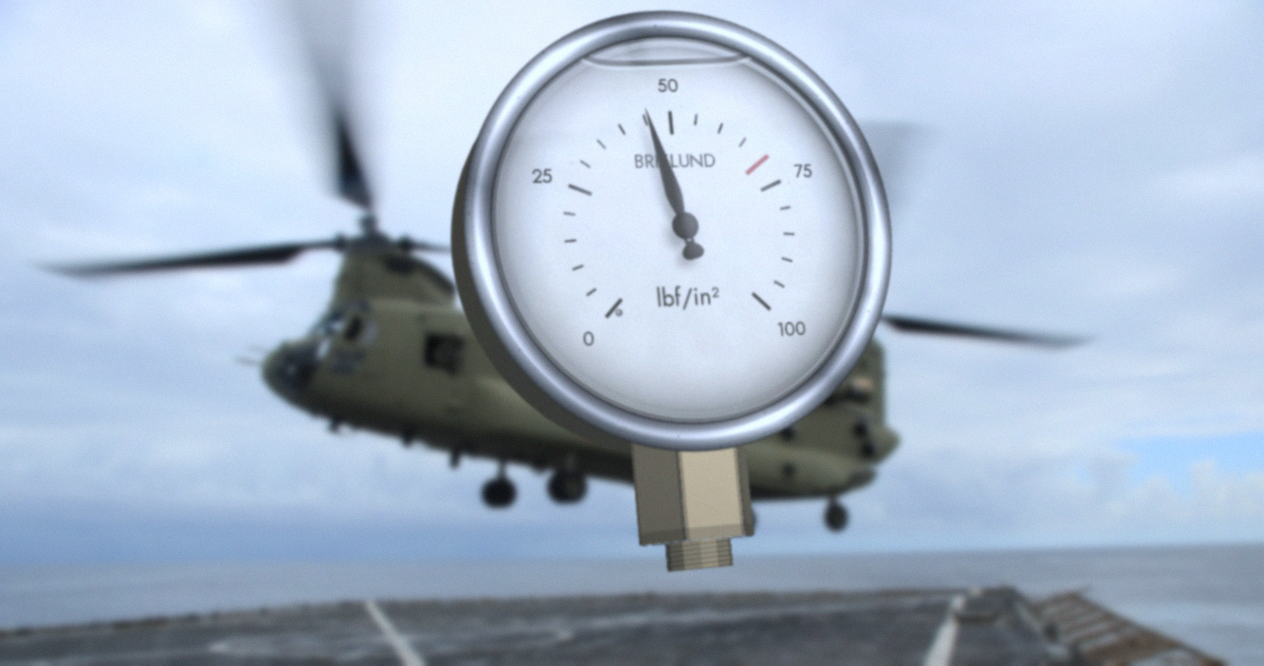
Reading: {"value": 45, "unit": "psi"}
